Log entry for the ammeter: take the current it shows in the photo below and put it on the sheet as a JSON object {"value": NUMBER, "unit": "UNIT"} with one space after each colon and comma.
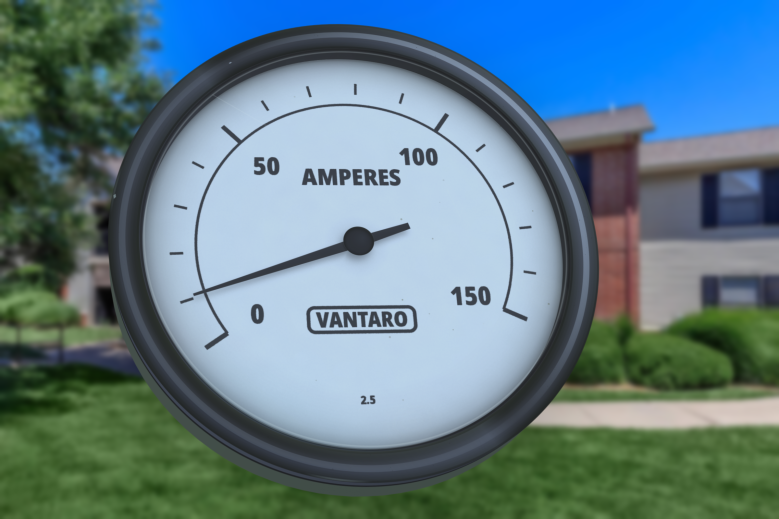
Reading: {"value": 10, "unit": "A"}
